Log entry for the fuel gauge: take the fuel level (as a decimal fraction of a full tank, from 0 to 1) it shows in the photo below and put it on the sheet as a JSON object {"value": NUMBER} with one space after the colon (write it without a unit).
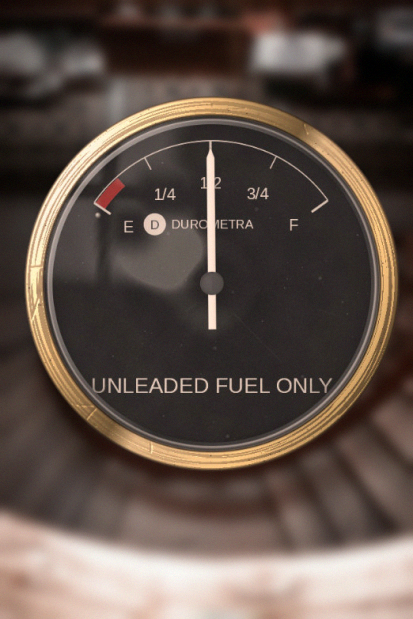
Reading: {"value": 0.5}
